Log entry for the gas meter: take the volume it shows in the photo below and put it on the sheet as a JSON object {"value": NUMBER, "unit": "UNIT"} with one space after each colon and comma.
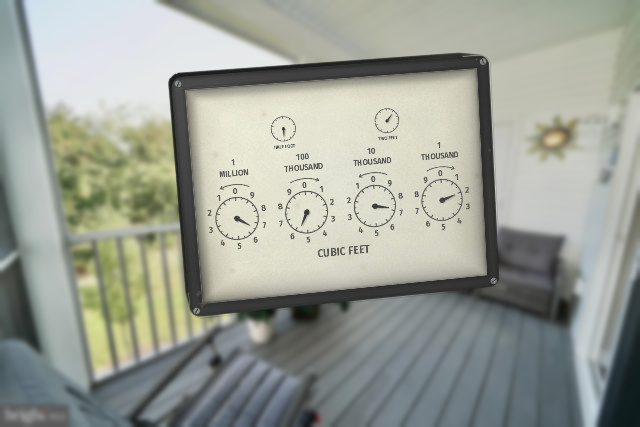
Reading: {"value": 657200, "unit": "ft³"}
